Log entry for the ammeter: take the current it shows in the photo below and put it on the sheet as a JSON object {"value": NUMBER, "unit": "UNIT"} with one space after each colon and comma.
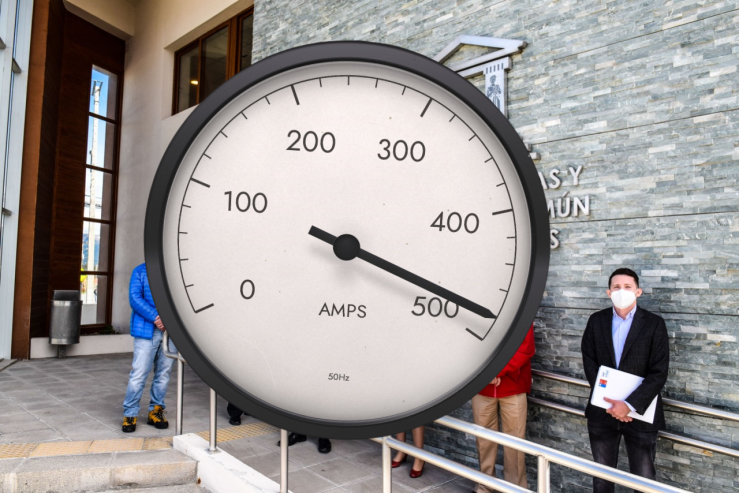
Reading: {"value": 480, "unit": "A"}
